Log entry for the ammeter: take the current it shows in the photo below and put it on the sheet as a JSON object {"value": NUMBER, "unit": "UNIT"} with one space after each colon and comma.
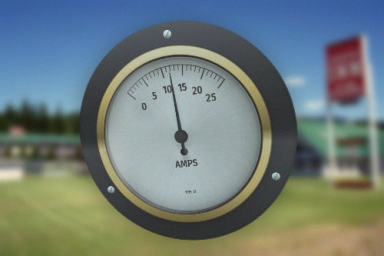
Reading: {"value": 12, "unit": "A"}
